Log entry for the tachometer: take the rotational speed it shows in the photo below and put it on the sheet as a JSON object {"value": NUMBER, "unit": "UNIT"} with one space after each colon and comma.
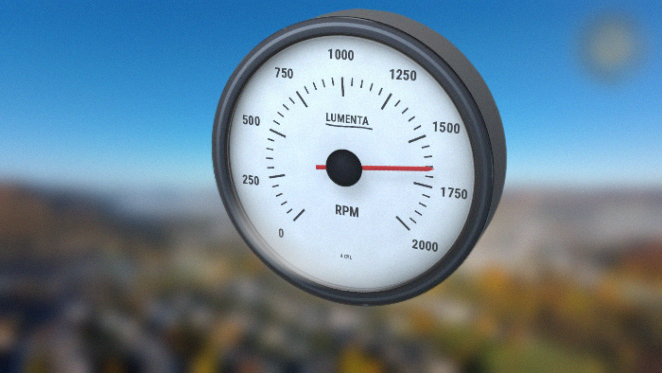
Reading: {"value": 1650, "unit": "rpm"}
